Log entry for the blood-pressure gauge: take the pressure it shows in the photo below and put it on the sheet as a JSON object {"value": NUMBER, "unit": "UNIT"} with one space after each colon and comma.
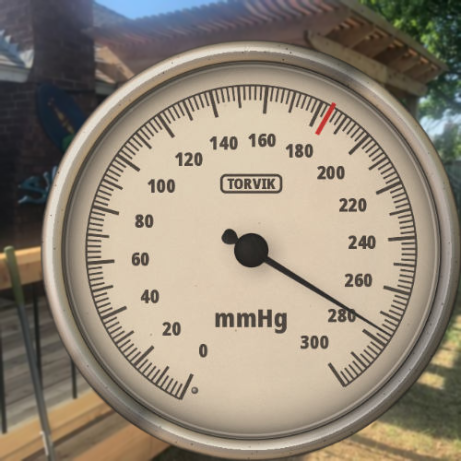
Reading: {"value": 276, "unit": "mmHg"}
